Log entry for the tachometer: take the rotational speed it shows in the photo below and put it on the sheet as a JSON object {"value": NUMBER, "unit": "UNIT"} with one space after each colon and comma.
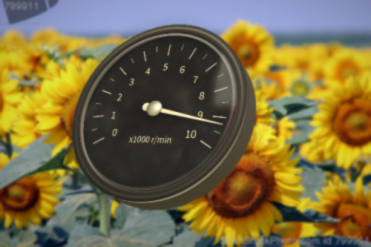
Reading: {"value": 9250, "unit": "rpm"}
